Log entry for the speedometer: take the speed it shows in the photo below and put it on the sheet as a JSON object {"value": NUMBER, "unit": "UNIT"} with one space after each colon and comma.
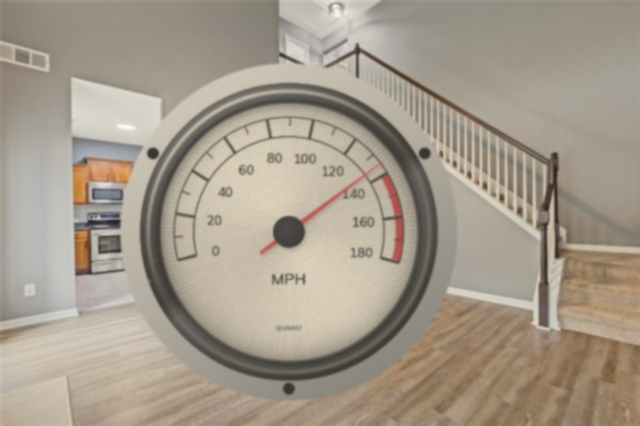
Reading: {"value": 135, "unit": "mph"}
